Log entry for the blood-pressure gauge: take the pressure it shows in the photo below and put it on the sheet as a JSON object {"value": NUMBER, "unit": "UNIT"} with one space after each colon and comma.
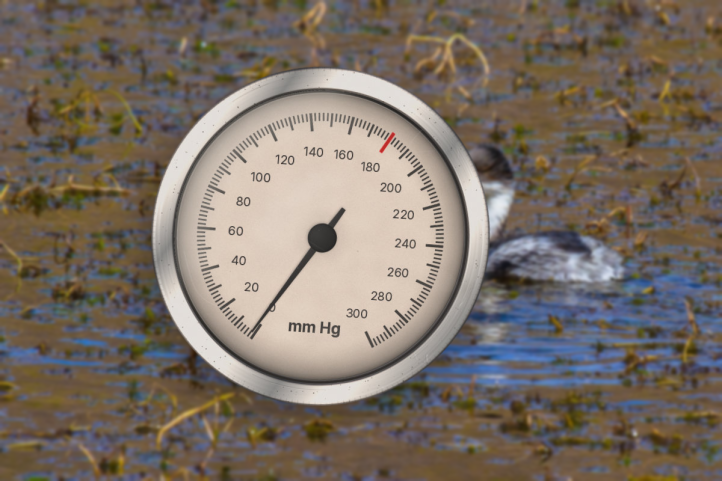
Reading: {"value": 2, "unit": "mmHg"}
